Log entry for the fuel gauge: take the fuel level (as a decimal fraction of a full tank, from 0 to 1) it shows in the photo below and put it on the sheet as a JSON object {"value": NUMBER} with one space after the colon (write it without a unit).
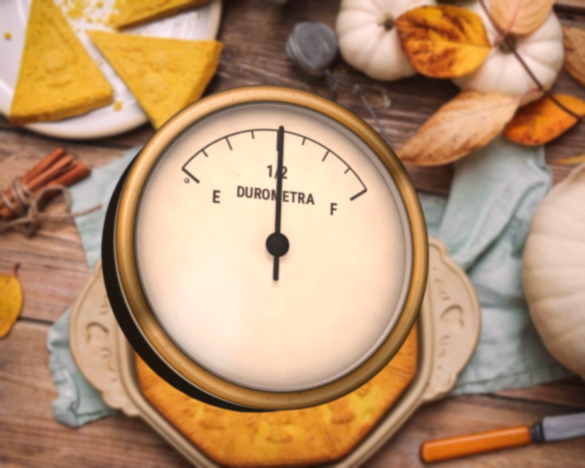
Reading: {"value": 0.5}
